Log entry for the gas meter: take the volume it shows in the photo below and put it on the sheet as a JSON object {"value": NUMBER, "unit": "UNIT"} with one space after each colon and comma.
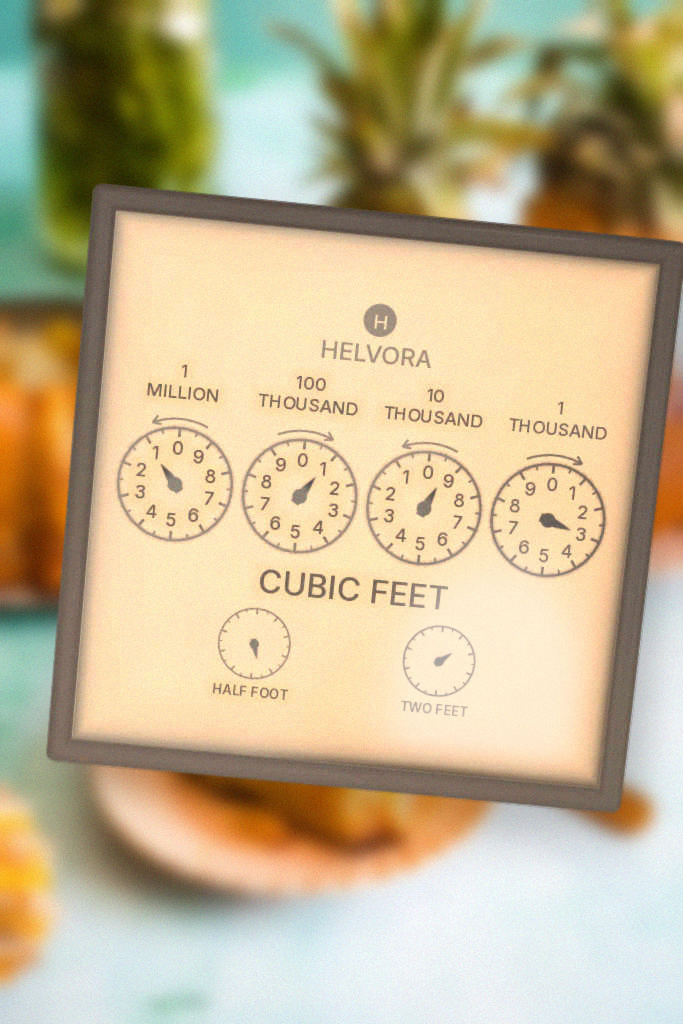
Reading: {"value": 109300, "unit": "ft³"}
